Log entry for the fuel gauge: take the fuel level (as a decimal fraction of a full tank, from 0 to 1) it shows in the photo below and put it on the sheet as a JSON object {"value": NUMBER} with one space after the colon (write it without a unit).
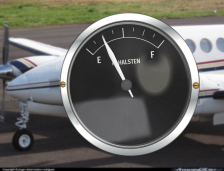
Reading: {"value": 0.25}
